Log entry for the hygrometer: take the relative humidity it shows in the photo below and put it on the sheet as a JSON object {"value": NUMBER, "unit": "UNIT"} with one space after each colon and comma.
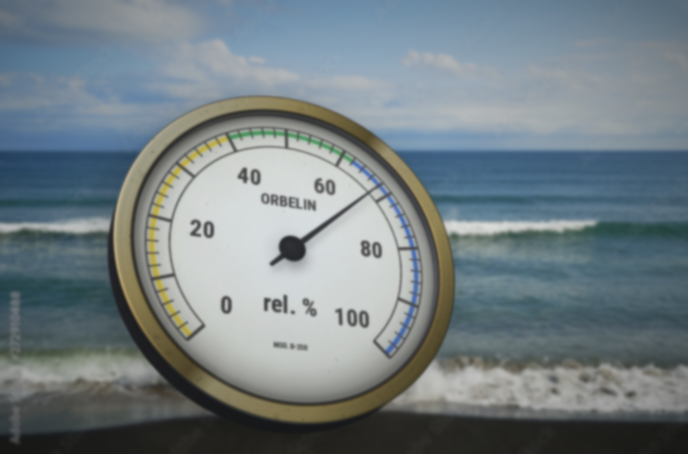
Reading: {"value": 68, "unit": "%"}
